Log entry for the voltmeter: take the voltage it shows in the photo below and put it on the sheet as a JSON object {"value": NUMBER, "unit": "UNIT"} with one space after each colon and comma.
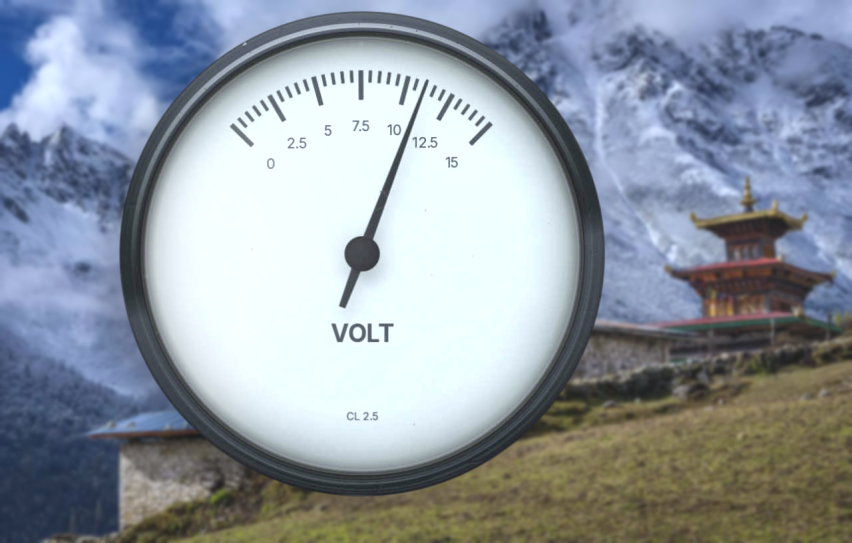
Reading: {"value": 11, "unit": "V"}
